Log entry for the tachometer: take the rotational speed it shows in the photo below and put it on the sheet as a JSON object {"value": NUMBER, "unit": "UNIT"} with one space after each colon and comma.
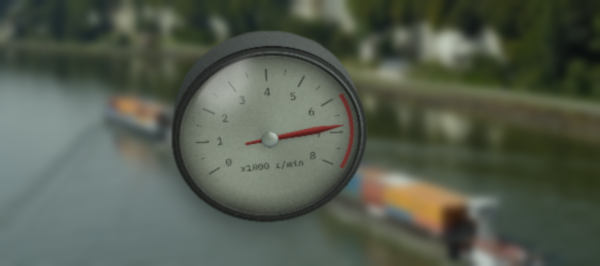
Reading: {"value": 6750, "unit": "rpm"}
